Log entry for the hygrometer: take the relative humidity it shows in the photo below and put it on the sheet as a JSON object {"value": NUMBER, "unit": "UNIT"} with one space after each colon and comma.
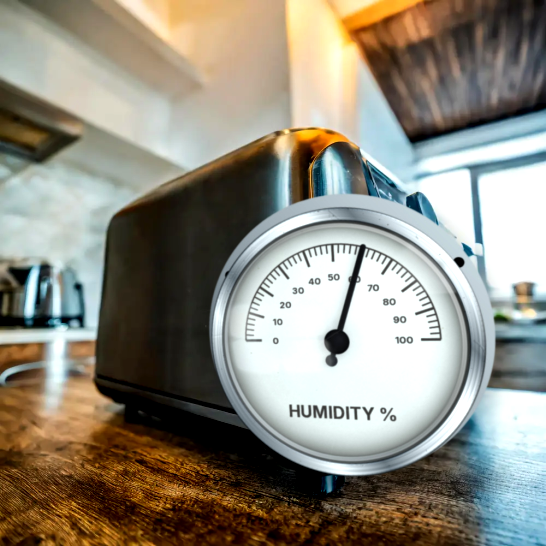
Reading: {"value": 60, "unit": "%"}
